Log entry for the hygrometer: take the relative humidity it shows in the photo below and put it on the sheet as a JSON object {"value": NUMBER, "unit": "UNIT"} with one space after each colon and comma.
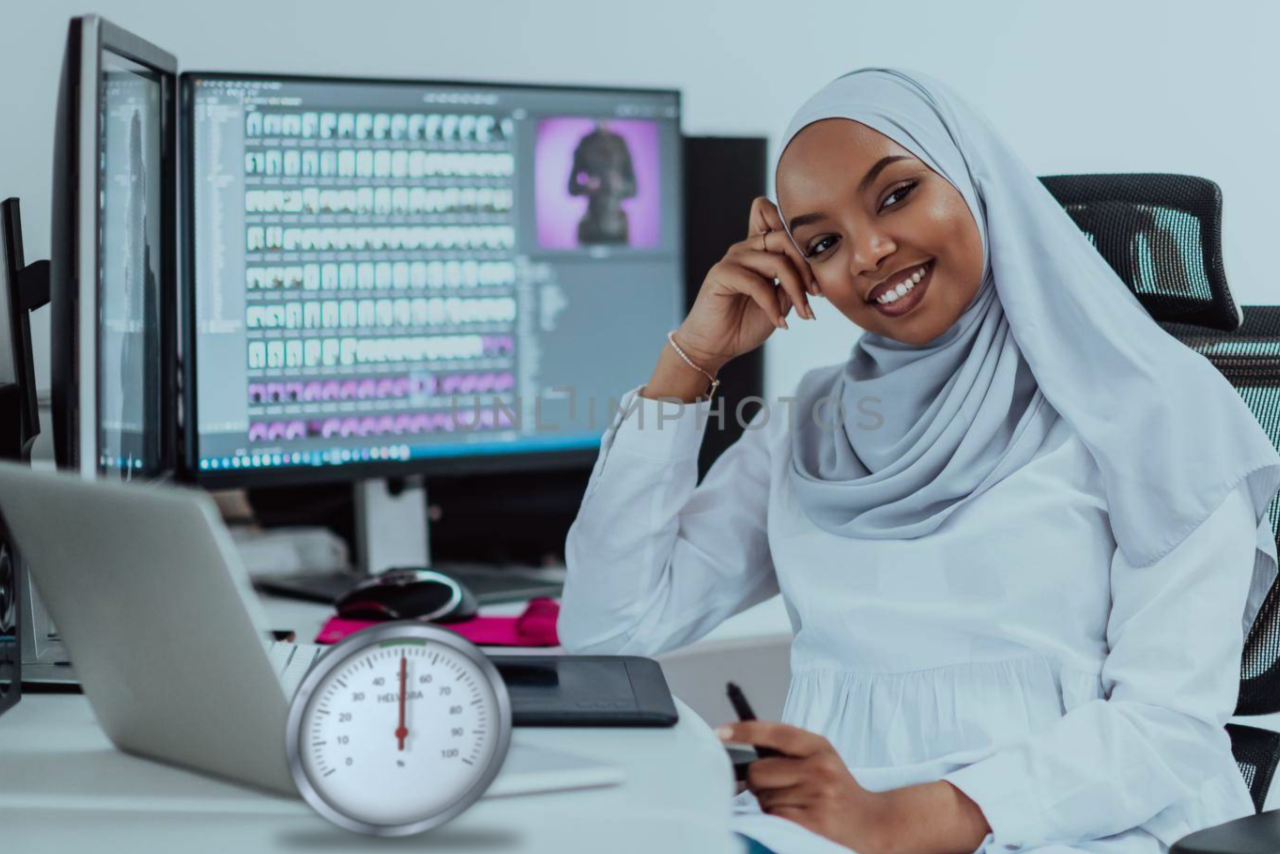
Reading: {"value": 50, "unit": "%"}
